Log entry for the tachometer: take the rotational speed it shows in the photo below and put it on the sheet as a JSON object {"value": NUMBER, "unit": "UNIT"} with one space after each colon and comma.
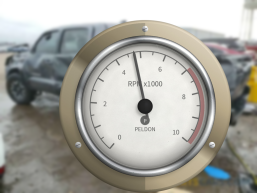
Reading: {"value": 4750, "unit": "rpm"}
